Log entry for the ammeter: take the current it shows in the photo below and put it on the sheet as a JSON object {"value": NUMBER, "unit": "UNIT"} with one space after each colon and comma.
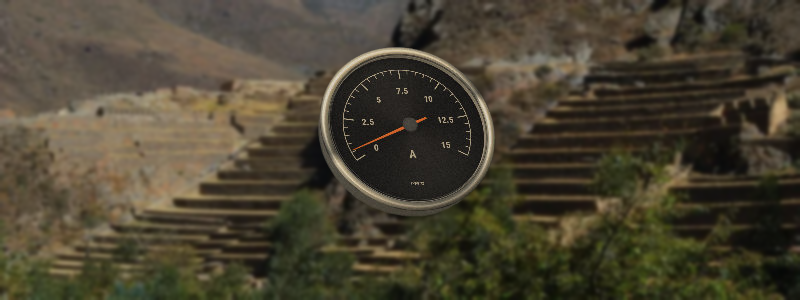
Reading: {"value": 0.5, "unit": "A"}
